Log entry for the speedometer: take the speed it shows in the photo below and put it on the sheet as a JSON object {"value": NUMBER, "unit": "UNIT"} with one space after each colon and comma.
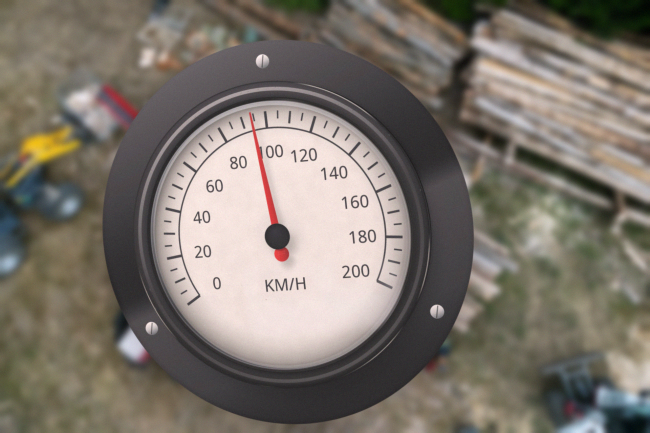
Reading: {"value": 95, "unit": "km/h"}
